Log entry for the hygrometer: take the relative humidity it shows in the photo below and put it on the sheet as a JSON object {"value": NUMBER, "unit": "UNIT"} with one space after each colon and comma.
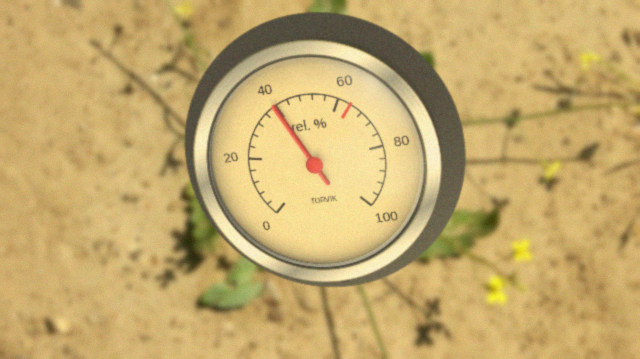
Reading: {"value": 40, "unit": "%"}
